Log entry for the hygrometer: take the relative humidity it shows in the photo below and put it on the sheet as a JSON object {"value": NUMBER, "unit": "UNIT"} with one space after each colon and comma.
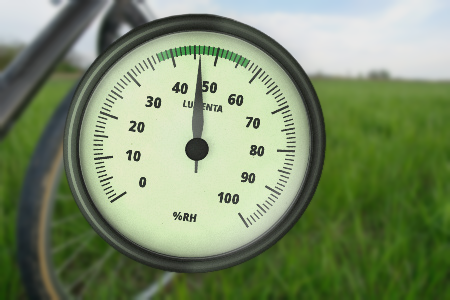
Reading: {"value": 46, "unit": "%"}
